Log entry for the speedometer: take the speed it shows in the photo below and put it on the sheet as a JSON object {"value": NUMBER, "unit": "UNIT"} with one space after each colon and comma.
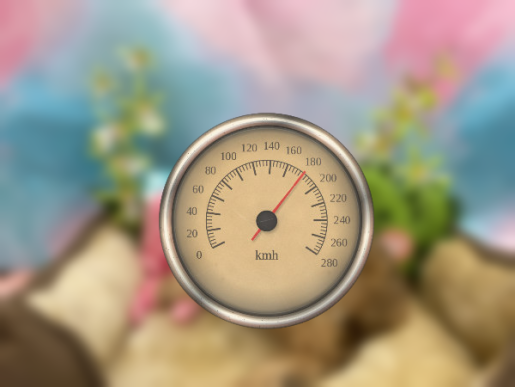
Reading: {"value": 180, "unit": "km/h"}
